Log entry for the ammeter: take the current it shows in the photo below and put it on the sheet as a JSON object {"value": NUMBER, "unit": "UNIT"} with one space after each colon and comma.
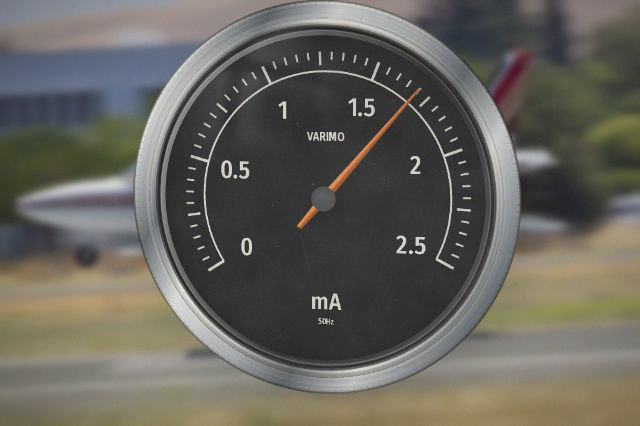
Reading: {"value": 1.7, "unit": "mA"}
